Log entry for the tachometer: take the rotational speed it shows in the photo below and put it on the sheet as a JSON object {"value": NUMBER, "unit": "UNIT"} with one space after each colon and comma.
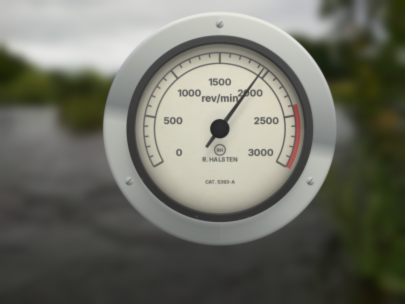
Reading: {"value": 1950, "unit": "rpm"}
